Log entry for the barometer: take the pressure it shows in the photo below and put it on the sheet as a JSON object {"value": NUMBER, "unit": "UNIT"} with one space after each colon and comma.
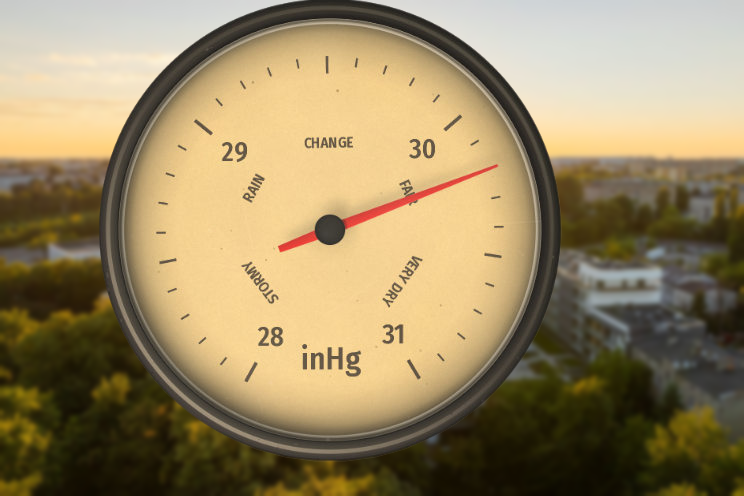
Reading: {"value": 30.2, "unit": "inHg"}
